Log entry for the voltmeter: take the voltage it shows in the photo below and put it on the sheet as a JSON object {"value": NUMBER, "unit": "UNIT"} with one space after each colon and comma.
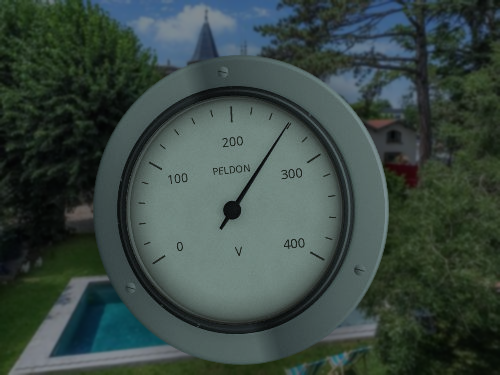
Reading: {"value": 260, "unit": "V"}
